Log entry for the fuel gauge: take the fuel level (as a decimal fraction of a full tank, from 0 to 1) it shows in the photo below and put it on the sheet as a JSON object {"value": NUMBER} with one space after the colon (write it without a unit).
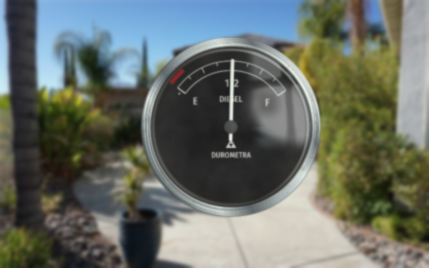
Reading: {"value": 0.5}
